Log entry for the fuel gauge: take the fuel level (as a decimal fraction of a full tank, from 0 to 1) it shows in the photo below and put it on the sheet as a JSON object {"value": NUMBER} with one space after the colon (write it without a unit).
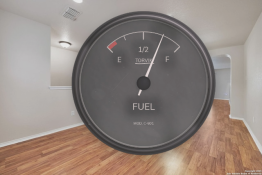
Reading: {"value": 0.75}
